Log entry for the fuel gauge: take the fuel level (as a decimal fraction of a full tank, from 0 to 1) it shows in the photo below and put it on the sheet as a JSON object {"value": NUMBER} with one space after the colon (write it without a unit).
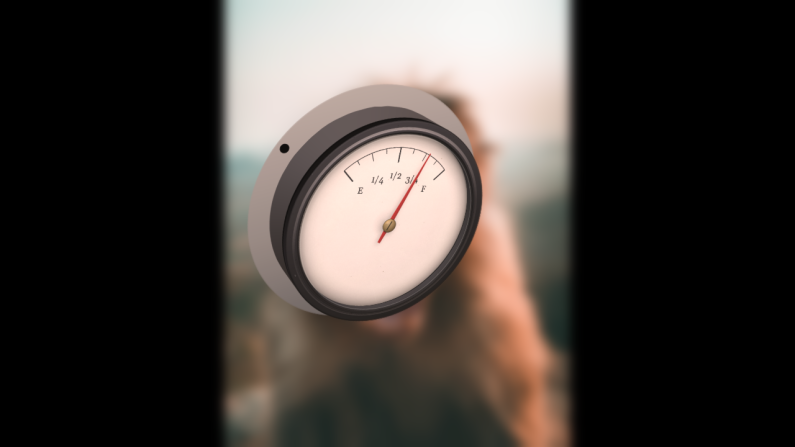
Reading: {"value": 0.75}
